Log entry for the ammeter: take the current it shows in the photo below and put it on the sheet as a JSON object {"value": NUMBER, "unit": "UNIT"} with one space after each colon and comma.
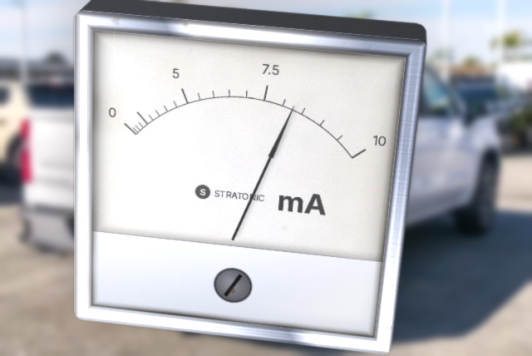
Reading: {"value": 8.25, "unit": "mA"}
